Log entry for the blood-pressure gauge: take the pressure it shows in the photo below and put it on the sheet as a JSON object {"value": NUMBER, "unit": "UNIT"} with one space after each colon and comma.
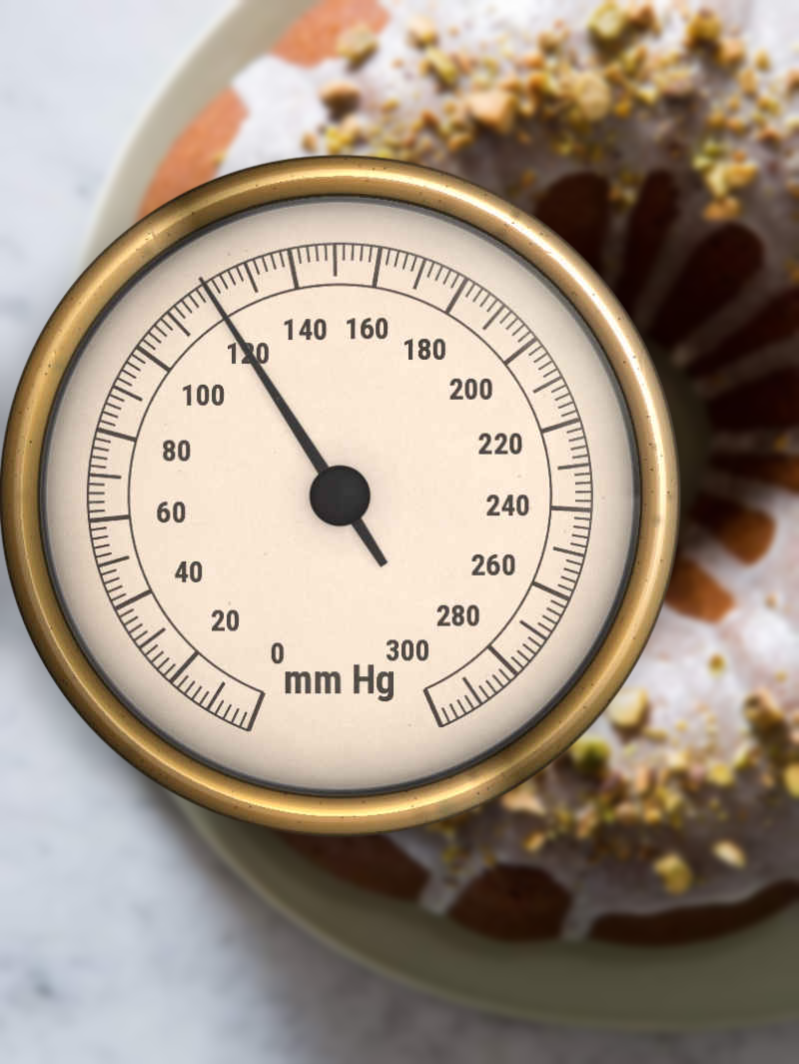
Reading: {"value": 120, "unit": "mmHg"}
